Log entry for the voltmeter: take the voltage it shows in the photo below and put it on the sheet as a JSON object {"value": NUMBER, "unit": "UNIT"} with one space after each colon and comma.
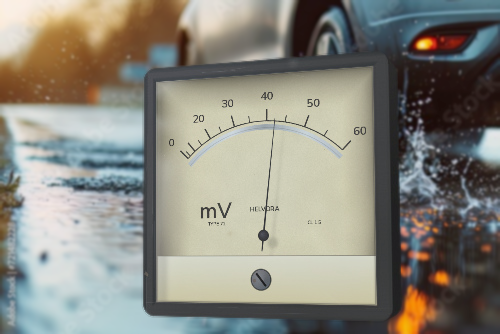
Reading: {"value": 42.5, "unit": "mV"}
